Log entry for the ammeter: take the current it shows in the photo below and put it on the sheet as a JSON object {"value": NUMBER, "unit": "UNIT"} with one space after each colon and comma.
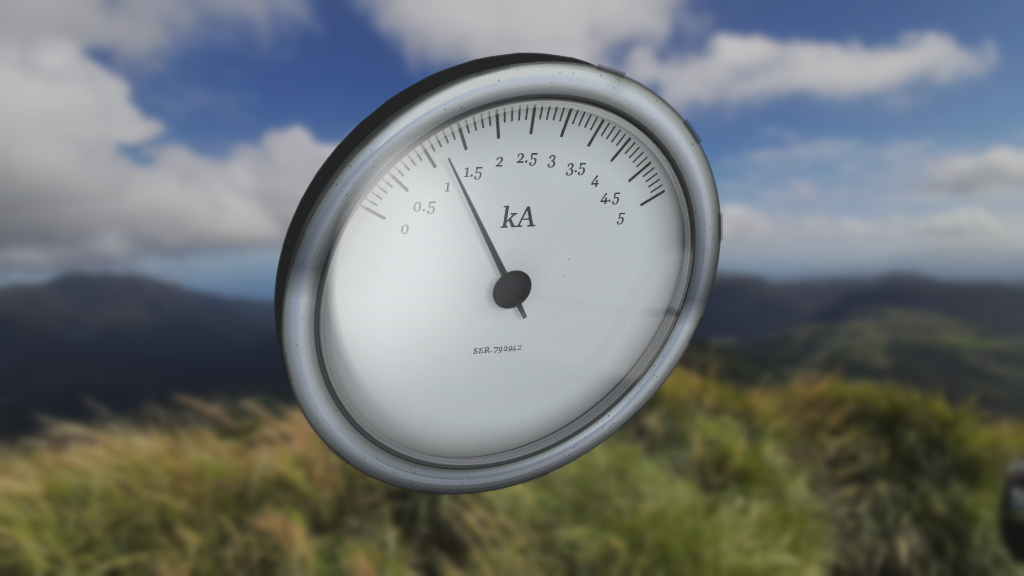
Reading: {"value": 1.2, "unit": "kA"}
